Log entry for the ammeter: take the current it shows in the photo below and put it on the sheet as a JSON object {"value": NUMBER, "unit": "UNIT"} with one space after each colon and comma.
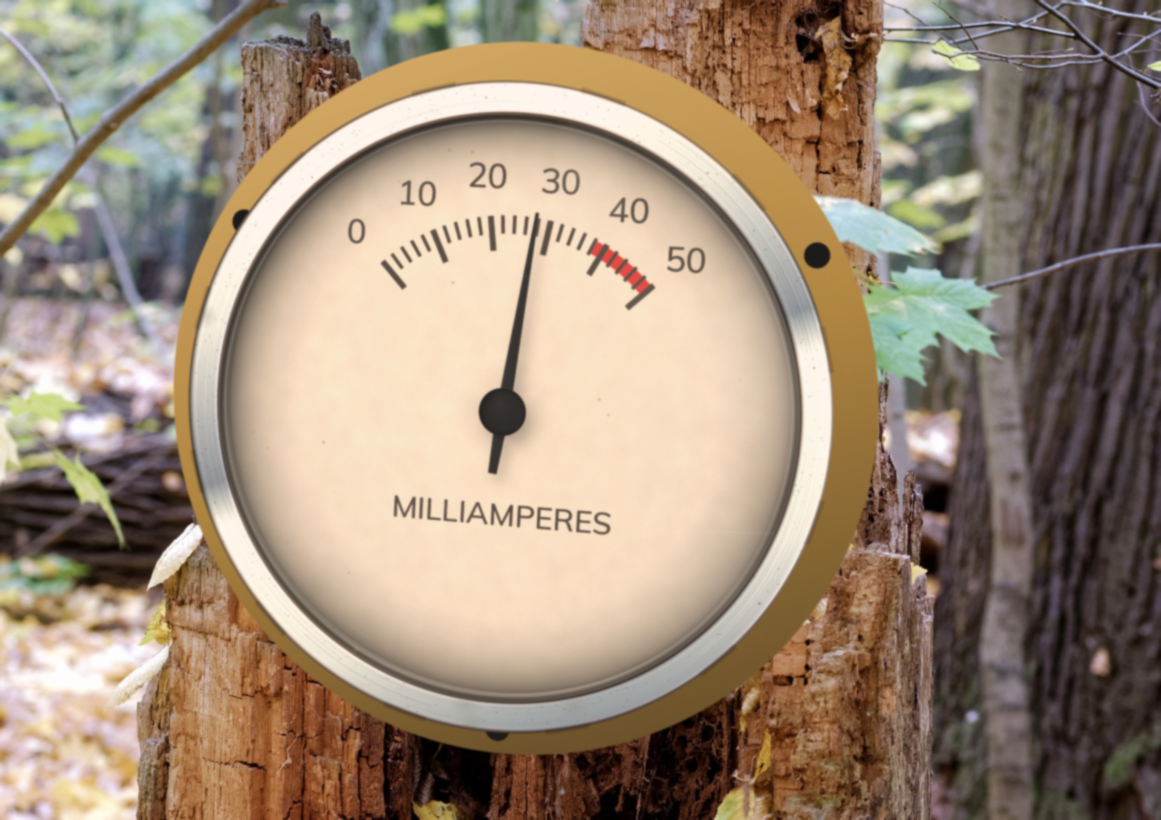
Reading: {"value": 28, "unit": "mA"}
